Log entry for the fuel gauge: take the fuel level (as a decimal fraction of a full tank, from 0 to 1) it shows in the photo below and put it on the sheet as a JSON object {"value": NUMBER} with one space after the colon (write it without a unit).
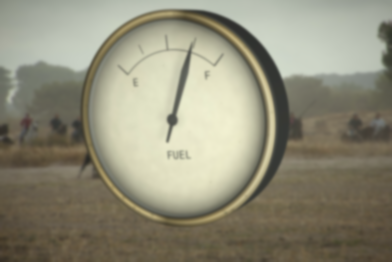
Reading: {"value": 0.75}
